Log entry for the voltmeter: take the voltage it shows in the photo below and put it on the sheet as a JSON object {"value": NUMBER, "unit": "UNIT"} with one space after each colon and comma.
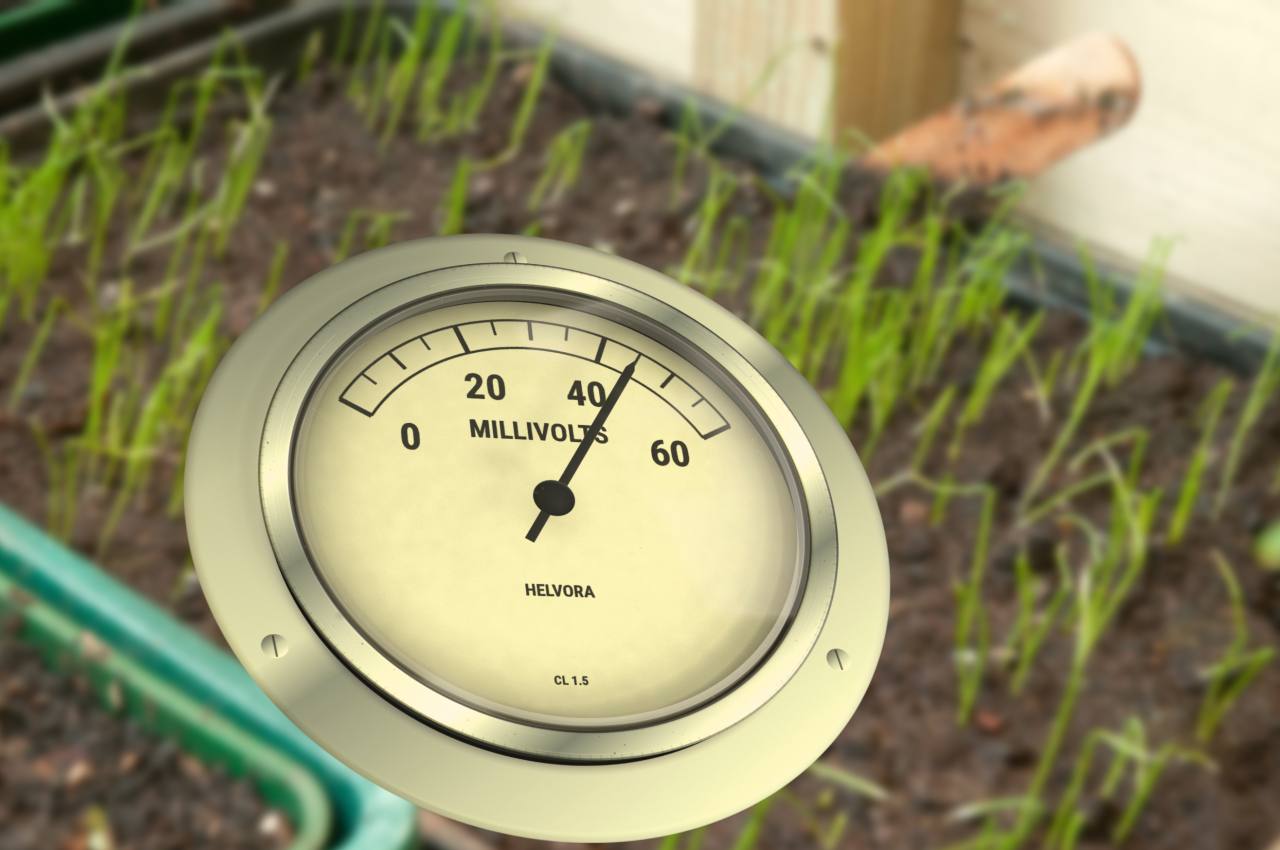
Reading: {"value": 45, "unit": "mV"}
